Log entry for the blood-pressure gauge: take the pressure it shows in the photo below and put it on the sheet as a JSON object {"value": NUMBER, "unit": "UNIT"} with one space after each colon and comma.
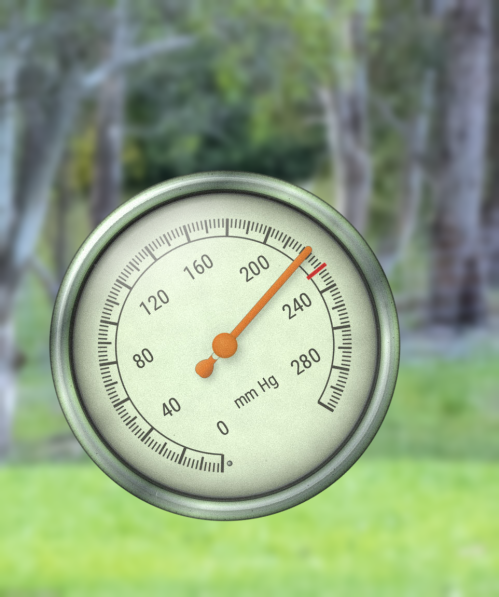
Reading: {"value": 220, "unit": "mmHg"}
